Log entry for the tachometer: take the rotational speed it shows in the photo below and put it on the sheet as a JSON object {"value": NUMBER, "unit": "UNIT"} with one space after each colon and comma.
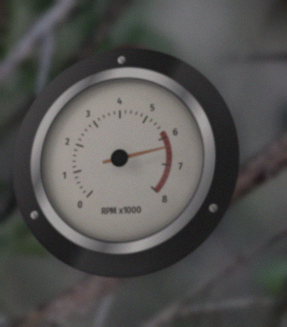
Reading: {"value": 6400, "unit": "rpm"}
